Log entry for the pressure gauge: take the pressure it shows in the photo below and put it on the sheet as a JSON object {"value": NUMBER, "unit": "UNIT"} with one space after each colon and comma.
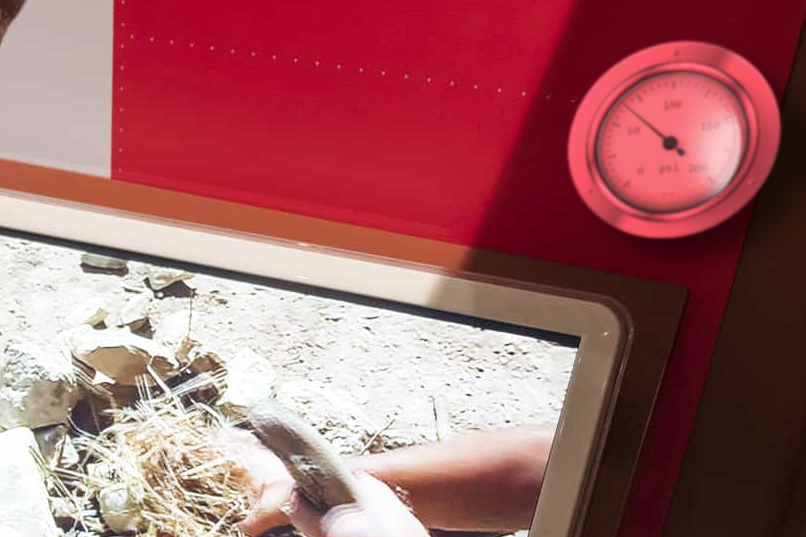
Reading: {"value": 65, "unit": "psi"}
